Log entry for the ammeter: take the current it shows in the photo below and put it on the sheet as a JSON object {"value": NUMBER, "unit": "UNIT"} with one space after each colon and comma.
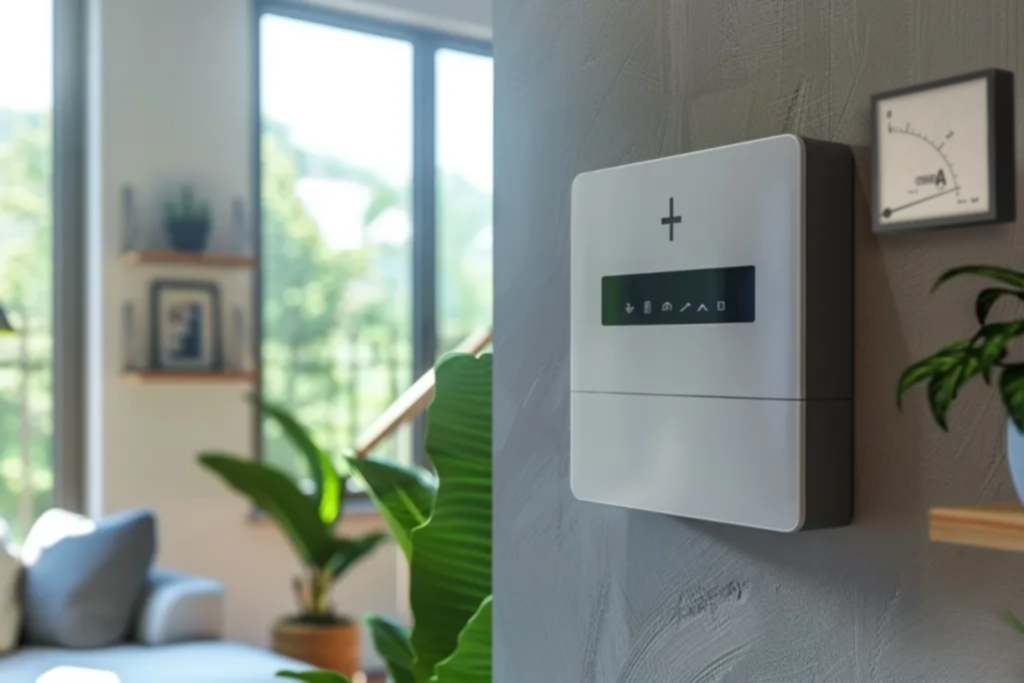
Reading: {"value": 2.8, "unit": "A"}
